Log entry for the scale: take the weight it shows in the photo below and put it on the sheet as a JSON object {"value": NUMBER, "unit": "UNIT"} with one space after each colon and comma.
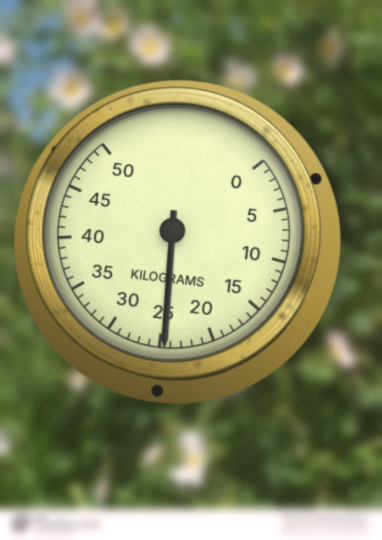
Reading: {"value": 24.5, "unit": "kg"}
